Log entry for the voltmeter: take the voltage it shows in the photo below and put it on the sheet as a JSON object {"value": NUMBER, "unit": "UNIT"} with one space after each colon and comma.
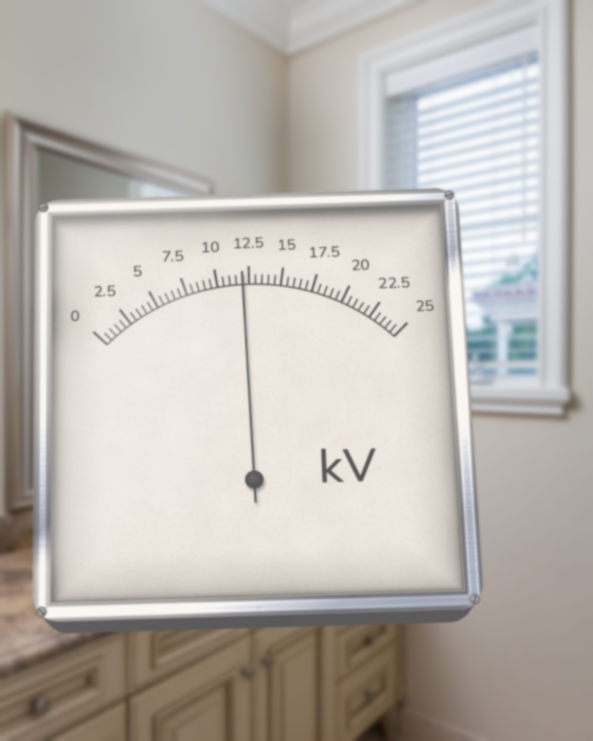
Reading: {"value": 12, "unit": "kV"}
